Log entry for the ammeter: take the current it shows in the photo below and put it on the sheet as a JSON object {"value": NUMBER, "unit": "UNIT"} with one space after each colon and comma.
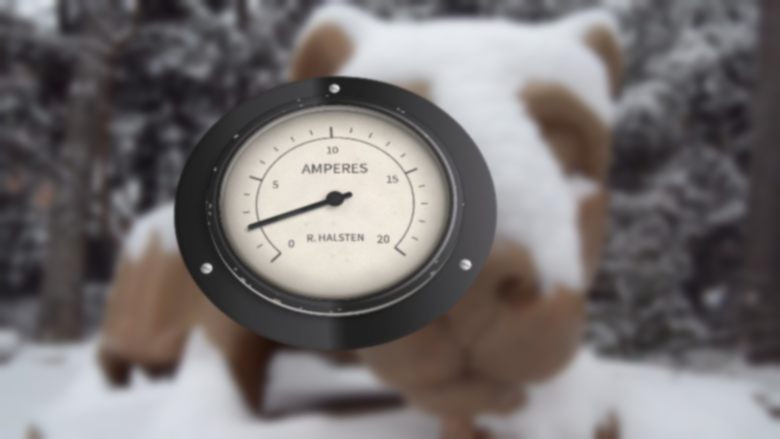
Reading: {"value": 2, "unit": "A"}
